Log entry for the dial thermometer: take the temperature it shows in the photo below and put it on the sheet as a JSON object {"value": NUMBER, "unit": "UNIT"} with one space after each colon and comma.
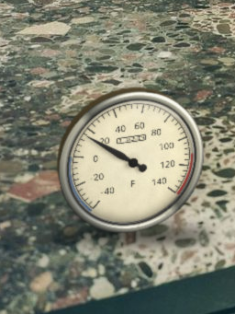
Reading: {"value": 16, "unit": "°F"}
